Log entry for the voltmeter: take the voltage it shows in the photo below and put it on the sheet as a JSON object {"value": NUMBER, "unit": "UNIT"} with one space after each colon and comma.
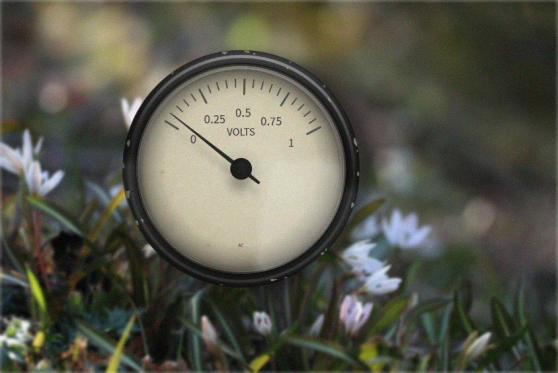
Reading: {"value": 0.05, "unit": "V"}
